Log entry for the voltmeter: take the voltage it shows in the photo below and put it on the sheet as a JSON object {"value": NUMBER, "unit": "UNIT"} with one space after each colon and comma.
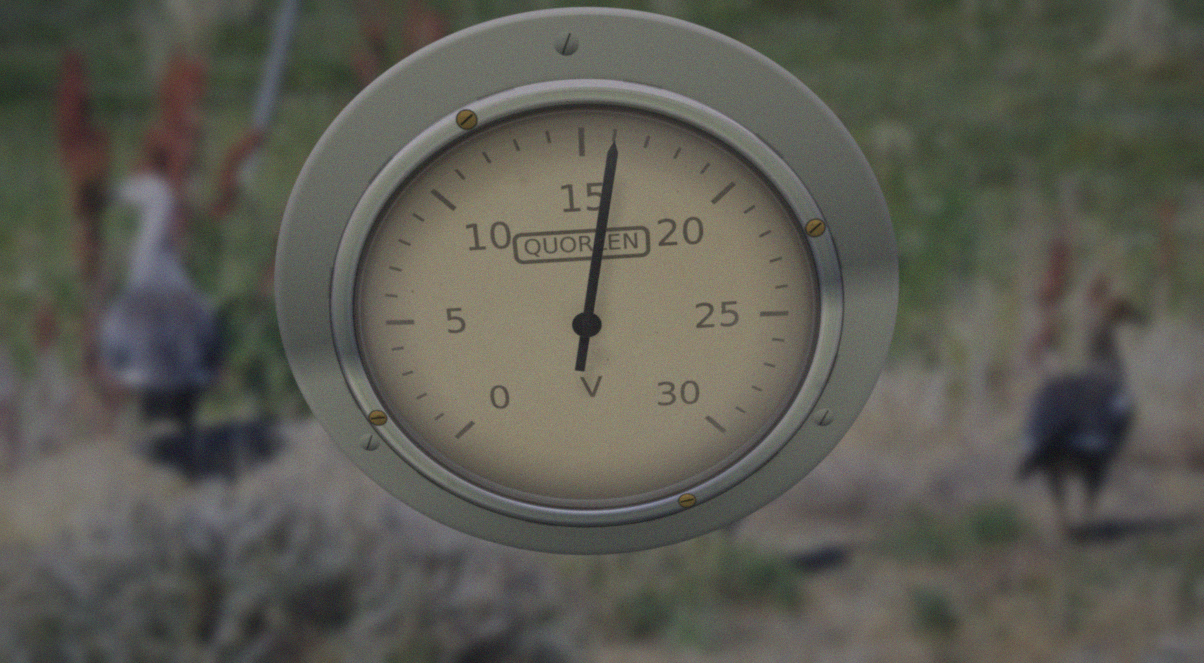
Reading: {"value": 16, "unit": "V"}
